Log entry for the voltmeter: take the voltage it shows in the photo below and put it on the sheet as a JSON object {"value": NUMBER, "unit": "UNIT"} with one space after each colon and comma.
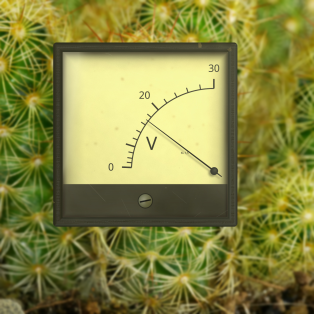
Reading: {"value": 17, "unit": "V"}
